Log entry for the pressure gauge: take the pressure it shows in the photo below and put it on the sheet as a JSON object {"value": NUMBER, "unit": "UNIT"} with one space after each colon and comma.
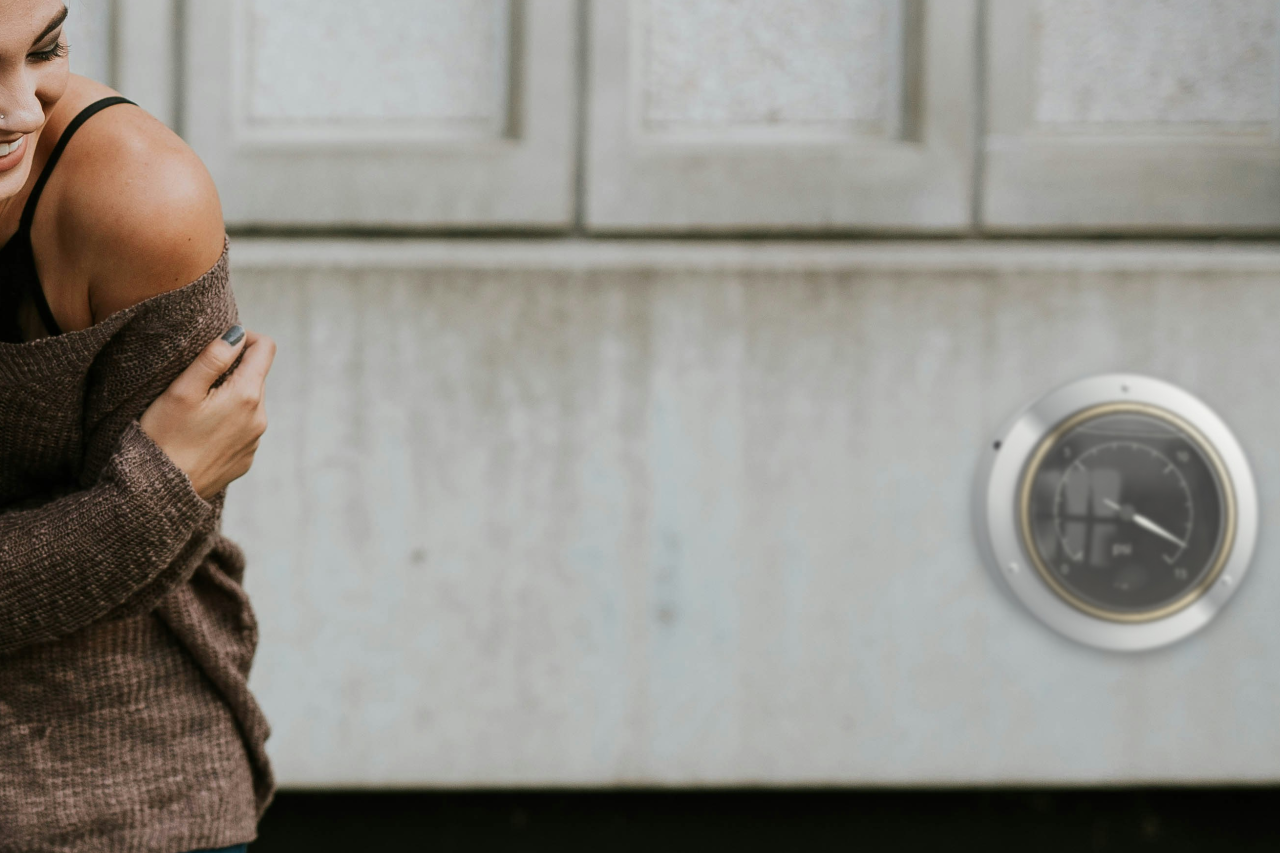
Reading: {"value": 14, "unit": "psi"}
